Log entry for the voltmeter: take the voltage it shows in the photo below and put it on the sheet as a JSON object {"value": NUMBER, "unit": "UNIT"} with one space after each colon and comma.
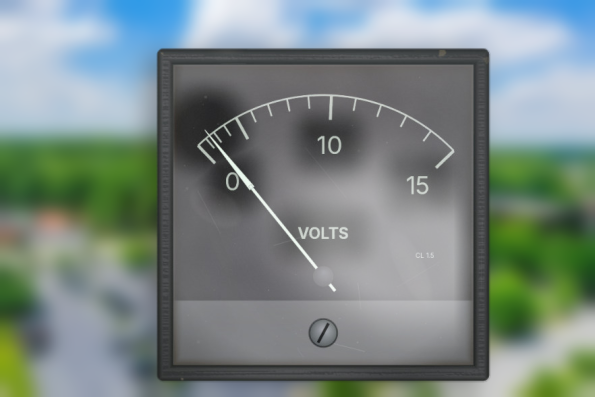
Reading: {"value": 2.5, "unit": "V"}
